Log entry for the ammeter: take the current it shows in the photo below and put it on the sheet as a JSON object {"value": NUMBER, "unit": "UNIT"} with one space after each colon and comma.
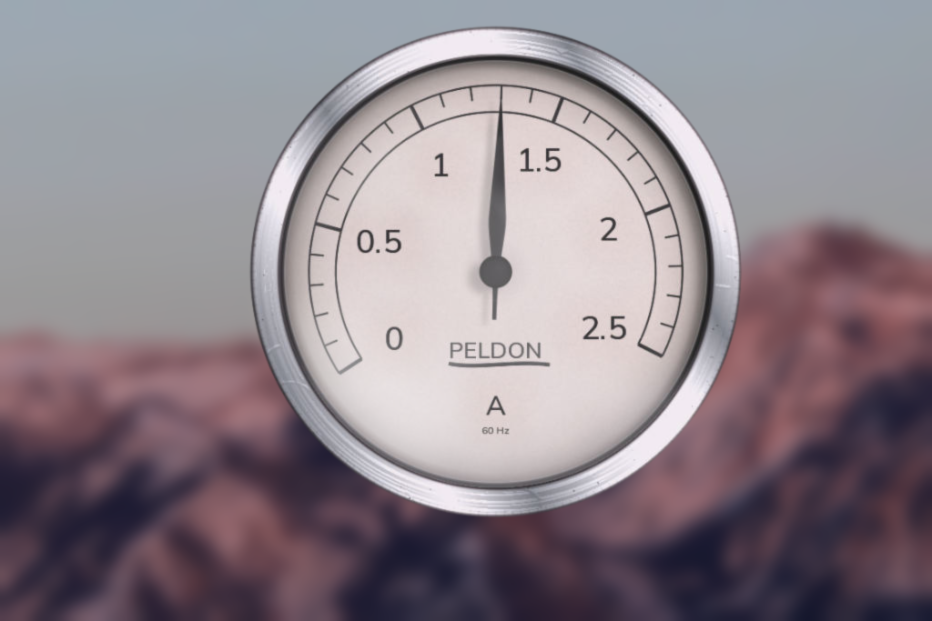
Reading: {"value": 1.3, "unit": "A"}
